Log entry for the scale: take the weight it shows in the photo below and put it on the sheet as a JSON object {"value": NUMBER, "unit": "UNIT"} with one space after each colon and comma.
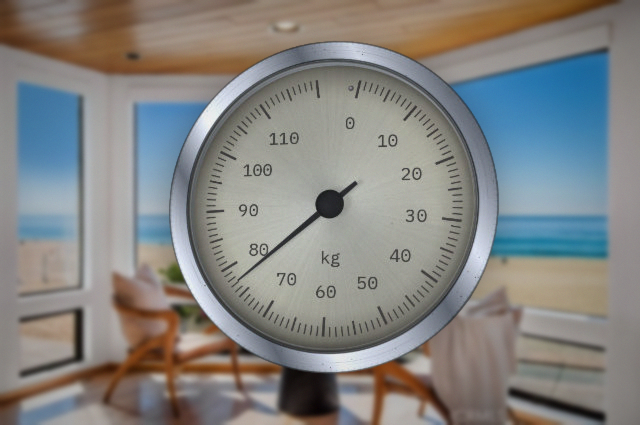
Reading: {"value": 77, "unit": "kg"}
